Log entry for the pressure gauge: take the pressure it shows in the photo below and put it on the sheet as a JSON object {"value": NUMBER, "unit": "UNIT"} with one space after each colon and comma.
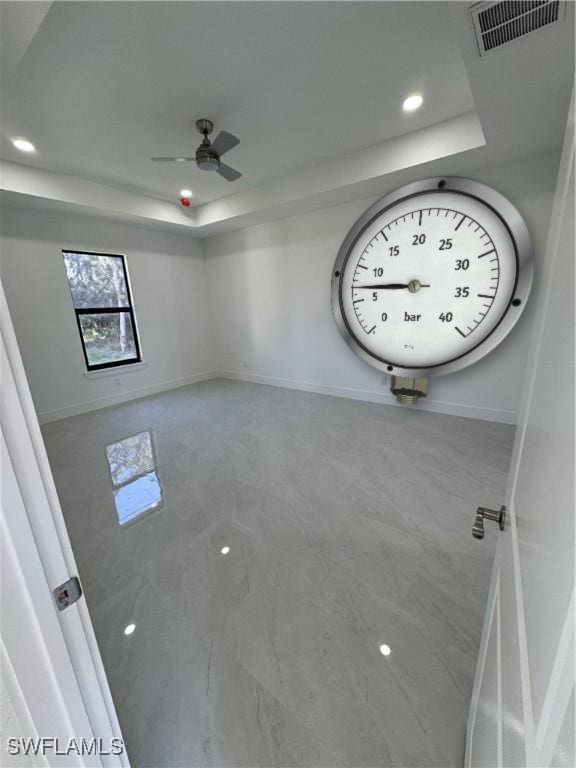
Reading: {"value": 7, "unit": "bar"}
